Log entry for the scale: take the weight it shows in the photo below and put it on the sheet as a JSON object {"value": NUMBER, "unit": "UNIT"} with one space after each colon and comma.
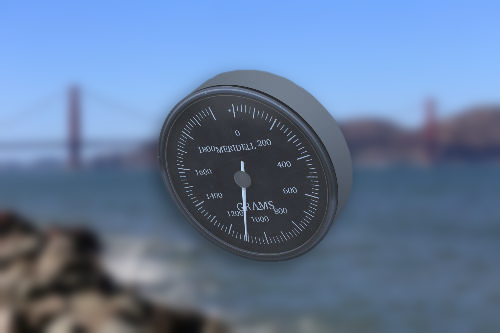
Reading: {"value": 1100, "unit": "g"}
